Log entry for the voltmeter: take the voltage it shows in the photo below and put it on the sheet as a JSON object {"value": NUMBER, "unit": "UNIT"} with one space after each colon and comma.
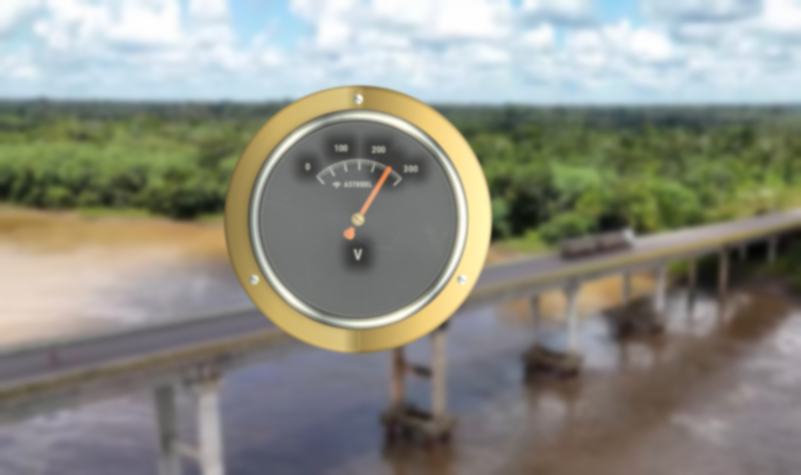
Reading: {"value": 250, "unit": "V"}
